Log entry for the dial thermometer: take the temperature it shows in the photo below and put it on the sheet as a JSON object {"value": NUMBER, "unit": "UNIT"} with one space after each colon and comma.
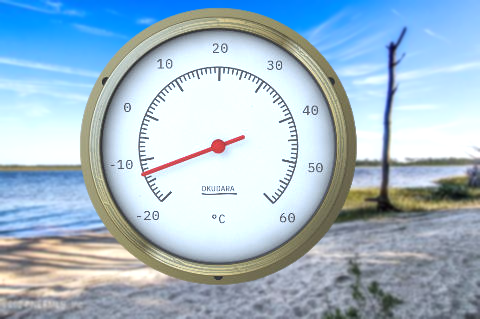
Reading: {"value": -13, "unit": "°C"}
